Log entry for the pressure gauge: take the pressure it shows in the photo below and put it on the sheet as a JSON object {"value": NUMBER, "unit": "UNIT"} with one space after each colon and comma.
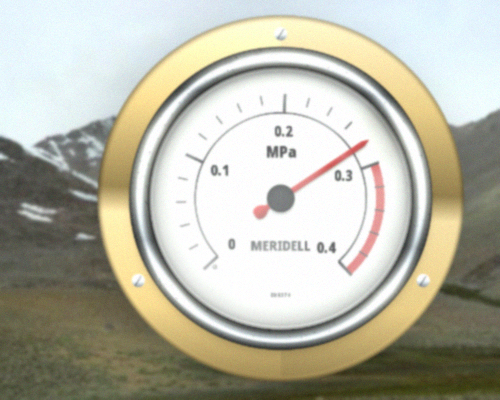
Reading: {"value": 0.28, "unit": "MPa"}
